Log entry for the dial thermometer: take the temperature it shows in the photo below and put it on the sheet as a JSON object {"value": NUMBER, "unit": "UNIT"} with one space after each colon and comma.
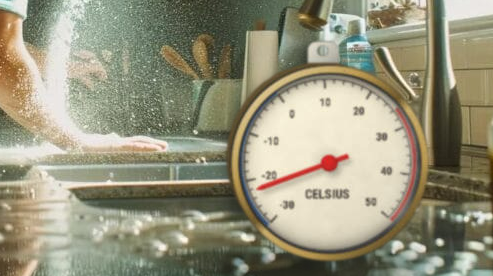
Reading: {"value": -22, "unit": "°C"}
